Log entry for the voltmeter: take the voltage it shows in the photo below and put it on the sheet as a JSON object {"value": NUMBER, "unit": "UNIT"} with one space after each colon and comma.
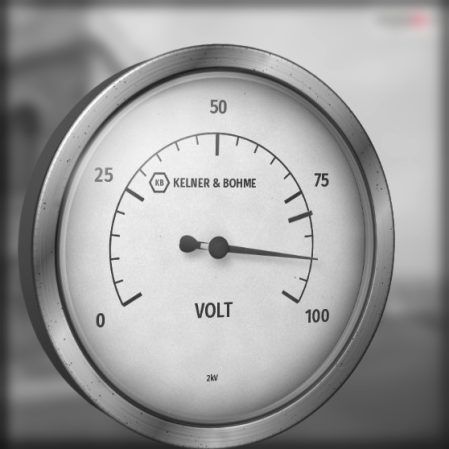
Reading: {"value": 90, "unit": "V"}
